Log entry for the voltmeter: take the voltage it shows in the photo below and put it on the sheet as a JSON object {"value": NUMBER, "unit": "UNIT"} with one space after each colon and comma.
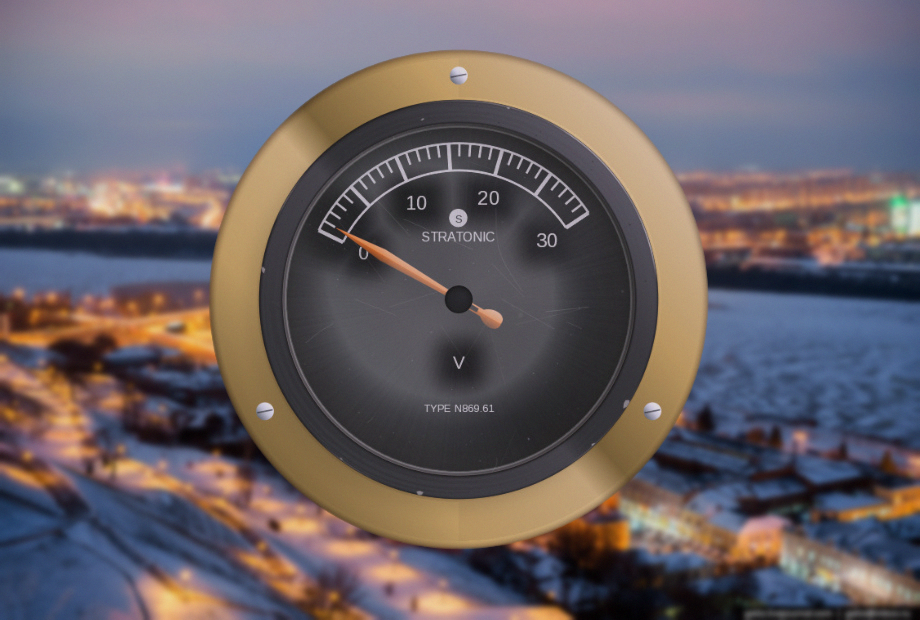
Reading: {"value": 1, "unit": "V"}
